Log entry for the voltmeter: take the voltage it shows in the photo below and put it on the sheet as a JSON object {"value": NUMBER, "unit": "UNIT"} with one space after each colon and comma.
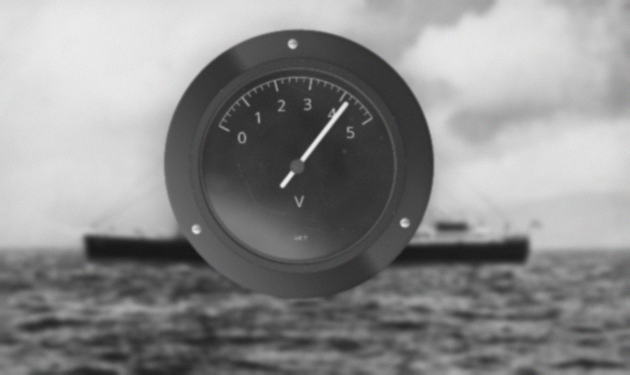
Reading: {"value": 4.2, "unit": "V"}
